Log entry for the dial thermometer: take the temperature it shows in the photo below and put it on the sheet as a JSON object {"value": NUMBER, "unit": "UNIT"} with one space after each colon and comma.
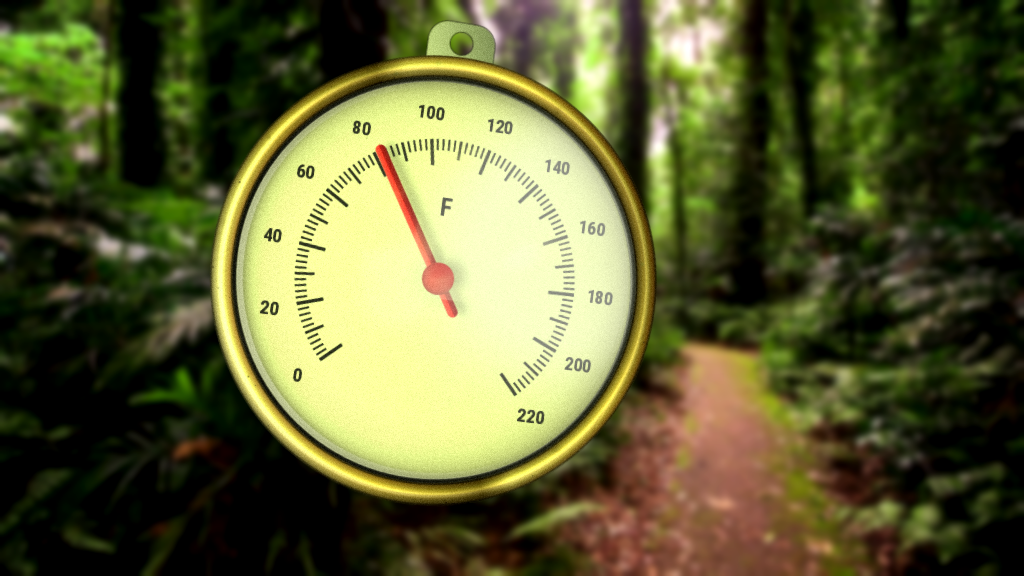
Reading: {"value": 82, "unit": "°F"}
